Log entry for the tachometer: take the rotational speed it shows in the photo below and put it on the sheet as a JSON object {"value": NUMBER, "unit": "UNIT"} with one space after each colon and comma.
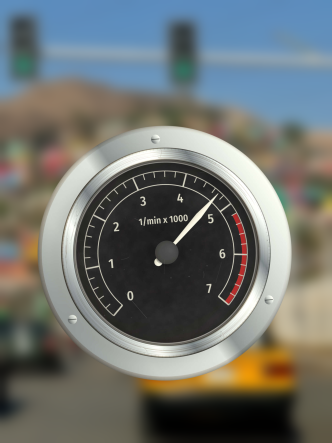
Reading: {"value": 4700, "unit": "rpm"}
